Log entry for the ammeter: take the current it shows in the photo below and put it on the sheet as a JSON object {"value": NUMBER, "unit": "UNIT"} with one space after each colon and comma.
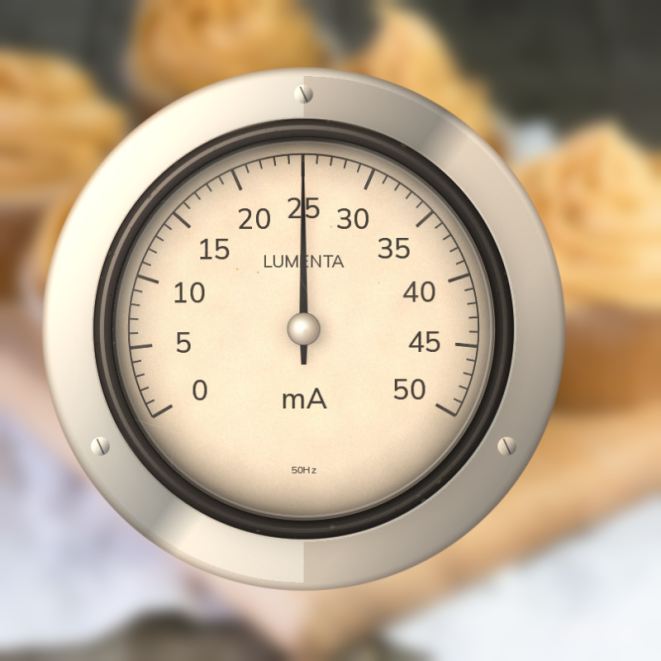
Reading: {"value": 25, "unit": "mA"}
